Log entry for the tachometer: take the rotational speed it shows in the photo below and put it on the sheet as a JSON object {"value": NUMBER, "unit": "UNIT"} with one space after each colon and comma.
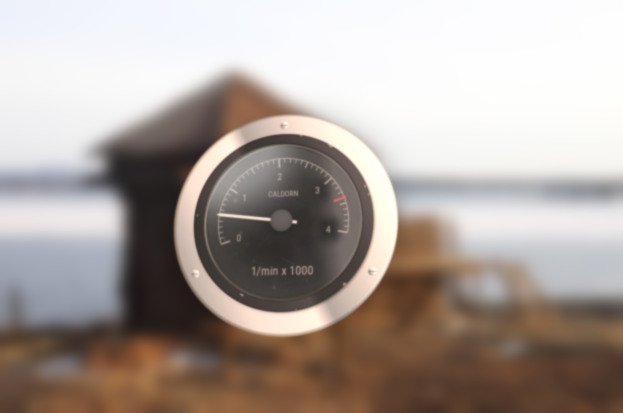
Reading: {"value": 500, "unit": "rpm"}
